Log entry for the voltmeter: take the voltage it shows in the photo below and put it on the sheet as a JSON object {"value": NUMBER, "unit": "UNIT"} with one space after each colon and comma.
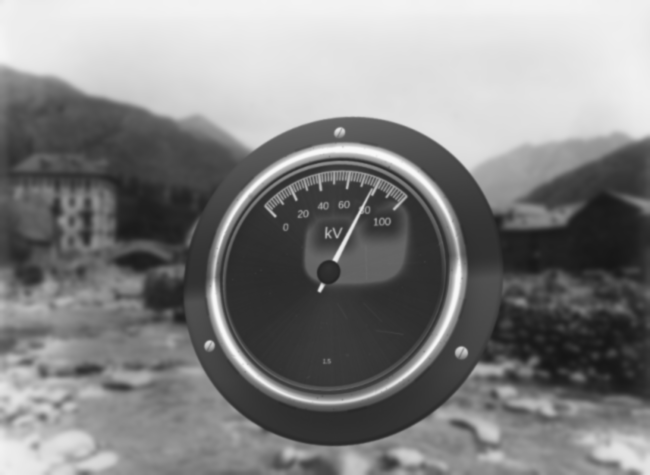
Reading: {"value": 80, "unit": "kV"}
